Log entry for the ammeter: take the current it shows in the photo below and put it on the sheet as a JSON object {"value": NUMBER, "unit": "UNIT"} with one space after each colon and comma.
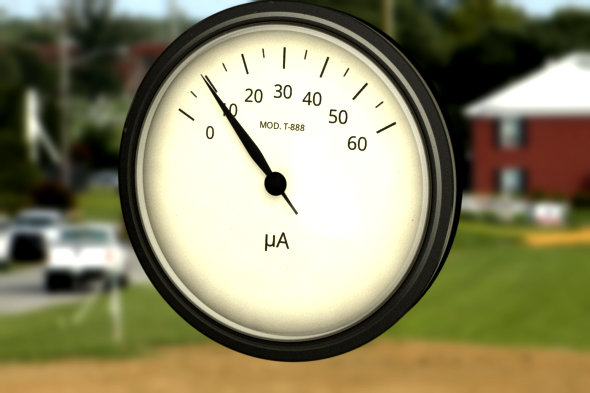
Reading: {"value": 10, "unit": "µA"}
